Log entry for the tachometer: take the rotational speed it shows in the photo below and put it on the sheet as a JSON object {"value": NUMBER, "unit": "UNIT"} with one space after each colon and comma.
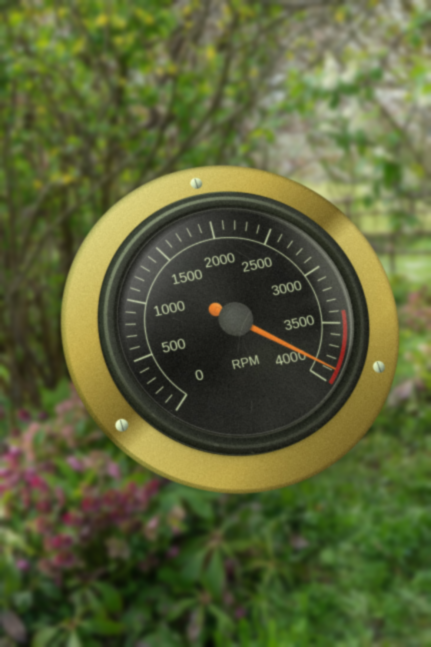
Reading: {"value": 3900, "unit": "rpm"}
